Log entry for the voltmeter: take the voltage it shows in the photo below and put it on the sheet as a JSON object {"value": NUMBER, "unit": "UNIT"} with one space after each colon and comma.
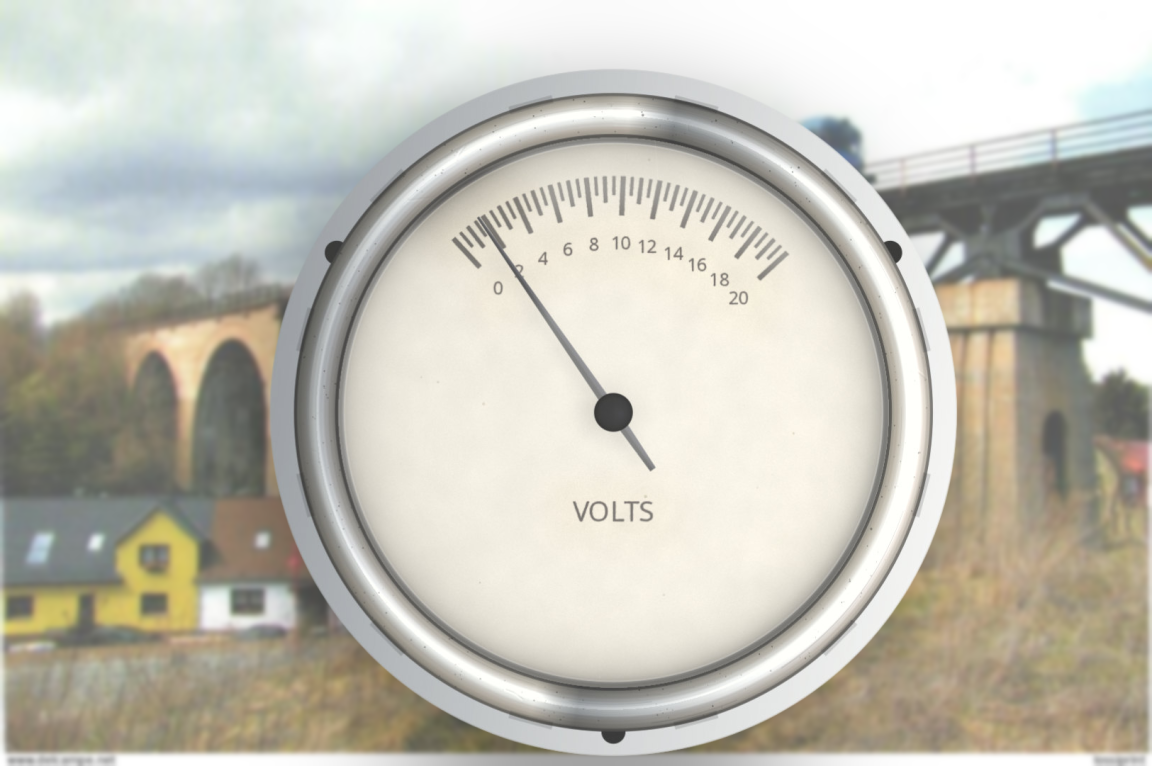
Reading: {"value": 1.75, "unit": "V"}
